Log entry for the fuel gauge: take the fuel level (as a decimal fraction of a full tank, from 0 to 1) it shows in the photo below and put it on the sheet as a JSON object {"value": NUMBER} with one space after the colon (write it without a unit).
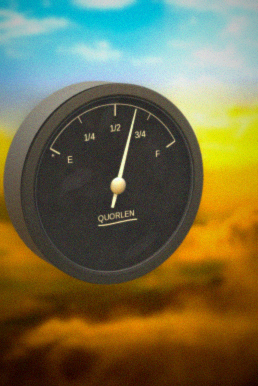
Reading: {"value": 0.625}
